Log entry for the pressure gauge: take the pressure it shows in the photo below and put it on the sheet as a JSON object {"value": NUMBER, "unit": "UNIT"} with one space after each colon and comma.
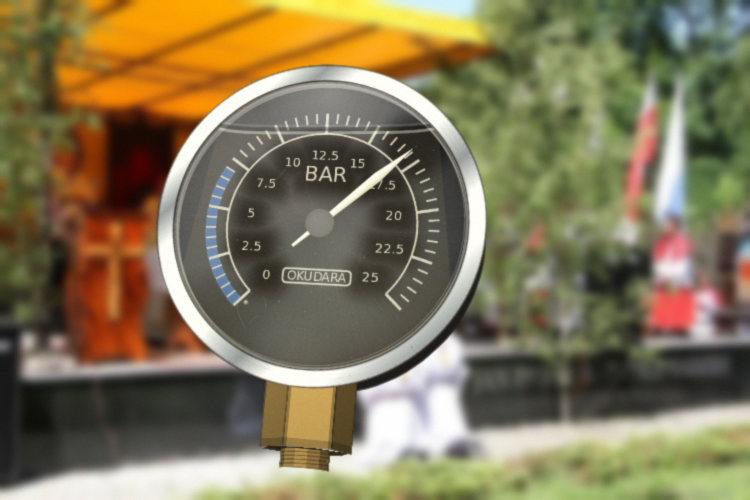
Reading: {"value": 17, "unit": "bar"}
